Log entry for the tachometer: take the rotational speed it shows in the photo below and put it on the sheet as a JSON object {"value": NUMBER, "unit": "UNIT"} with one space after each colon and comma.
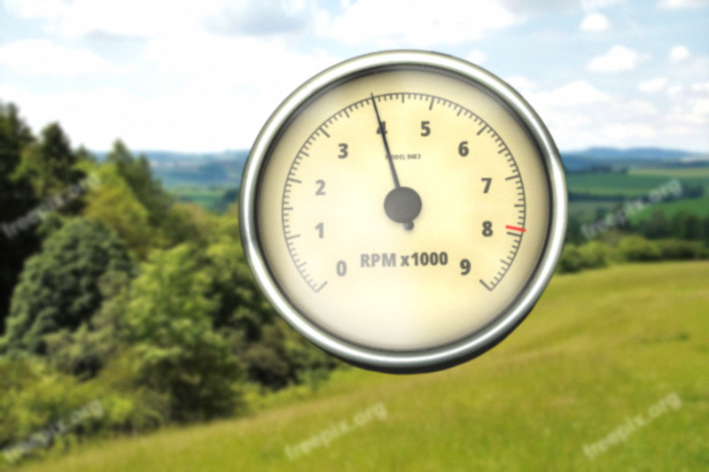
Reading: {"value": 4000, "unit": "rpm"}
